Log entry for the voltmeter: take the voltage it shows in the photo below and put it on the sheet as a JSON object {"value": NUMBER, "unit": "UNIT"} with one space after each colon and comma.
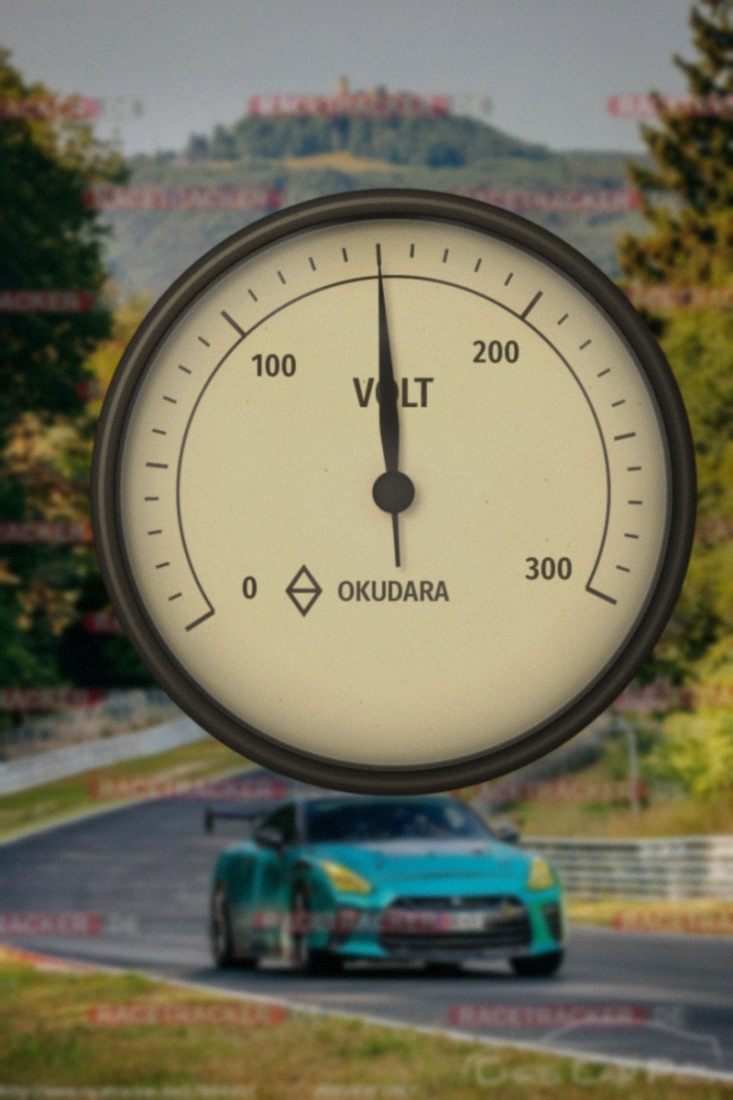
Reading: {"value": 150, "unit": "V"}
